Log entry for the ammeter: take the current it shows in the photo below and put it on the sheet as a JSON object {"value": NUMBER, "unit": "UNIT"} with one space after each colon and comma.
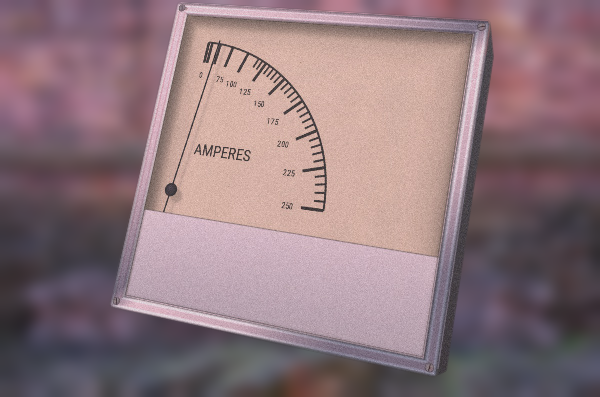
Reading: {"value": 50, "unit": "A"}
